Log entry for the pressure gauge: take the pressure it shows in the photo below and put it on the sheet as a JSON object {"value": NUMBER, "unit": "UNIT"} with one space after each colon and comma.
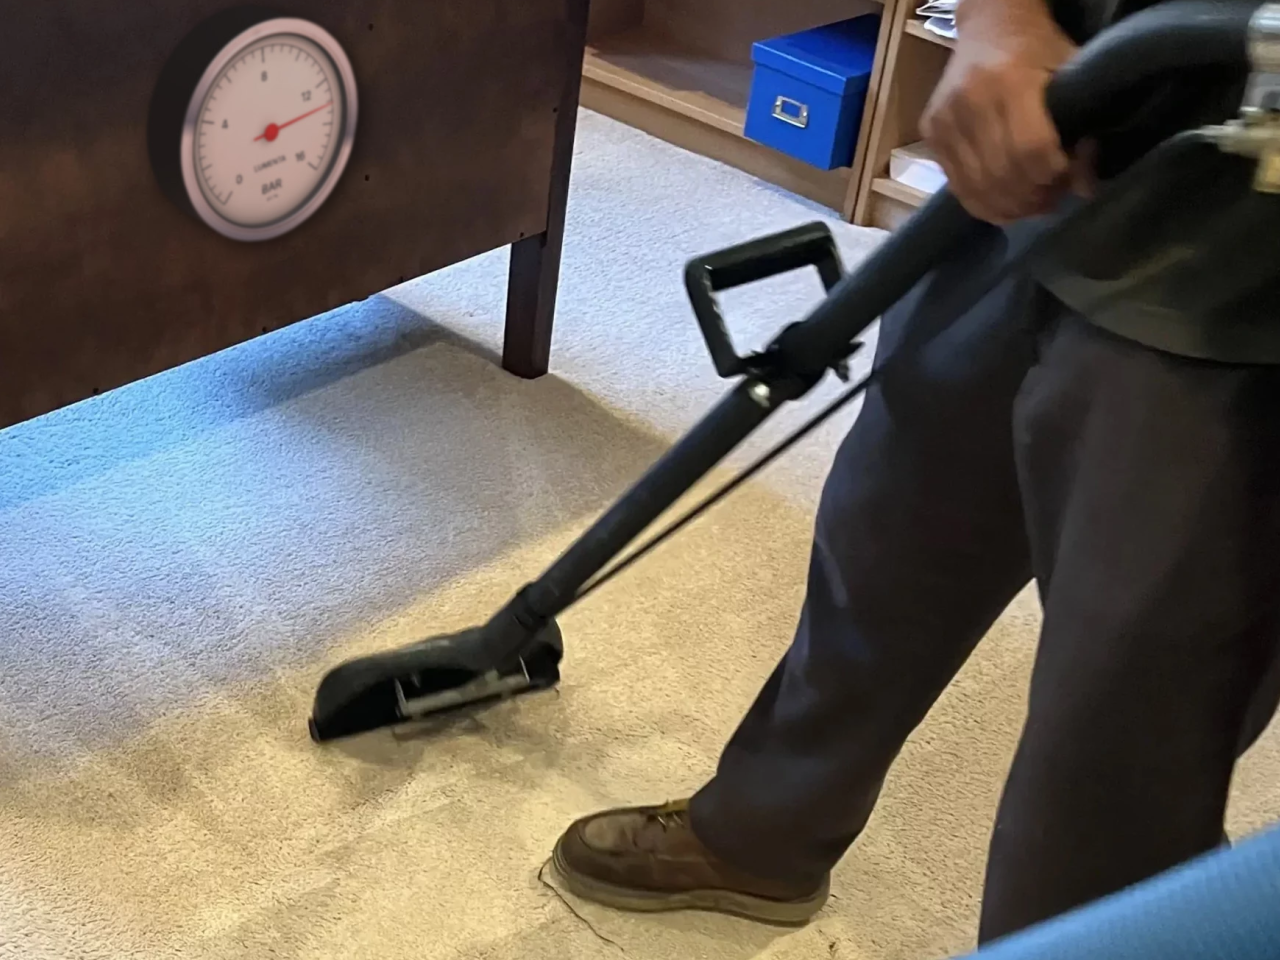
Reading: {"value": 13, "unit": "bar"}
